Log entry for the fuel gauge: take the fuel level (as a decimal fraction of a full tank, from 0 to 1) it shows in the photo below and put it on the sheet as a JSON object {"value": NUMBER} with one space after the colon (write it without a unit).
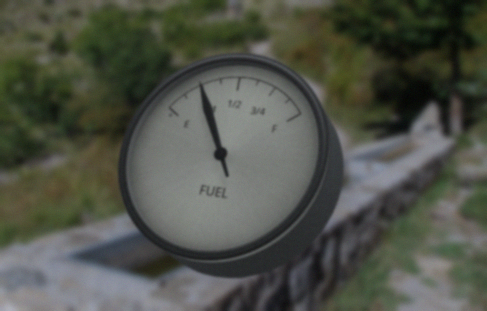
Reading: {"value": 0.25}
